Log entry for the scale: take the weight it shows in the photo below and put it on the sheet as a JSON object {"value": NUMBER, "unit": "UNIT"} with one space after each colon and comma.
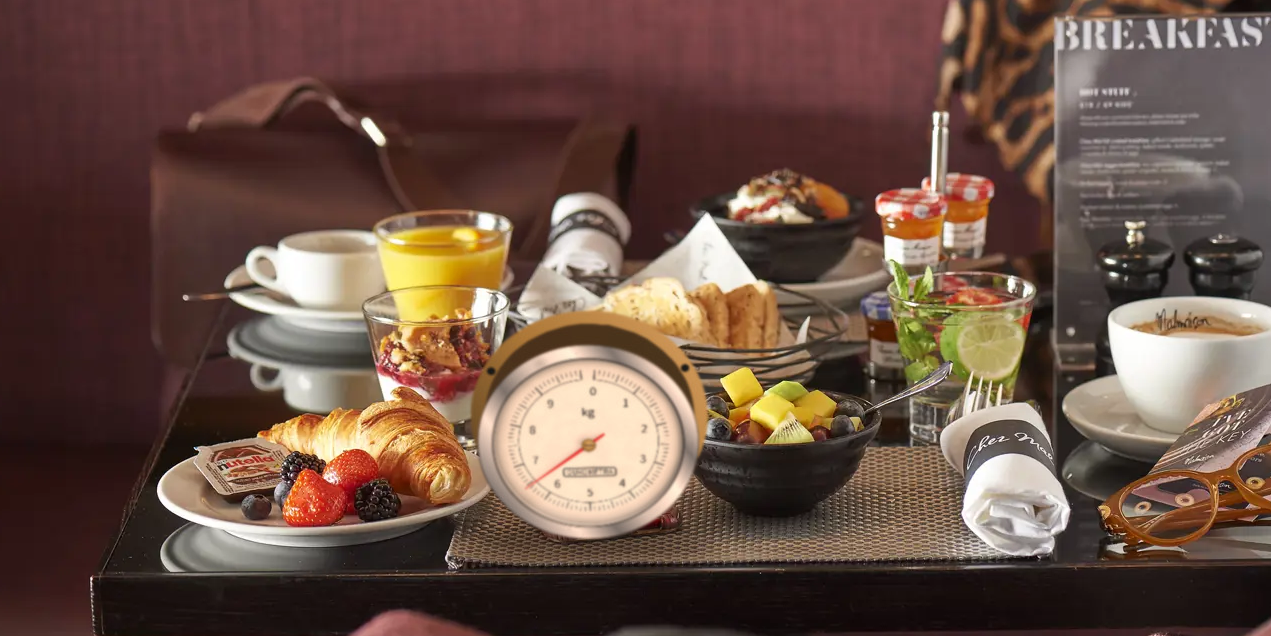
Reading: {"value": 6.5, "unit": "kg"}
